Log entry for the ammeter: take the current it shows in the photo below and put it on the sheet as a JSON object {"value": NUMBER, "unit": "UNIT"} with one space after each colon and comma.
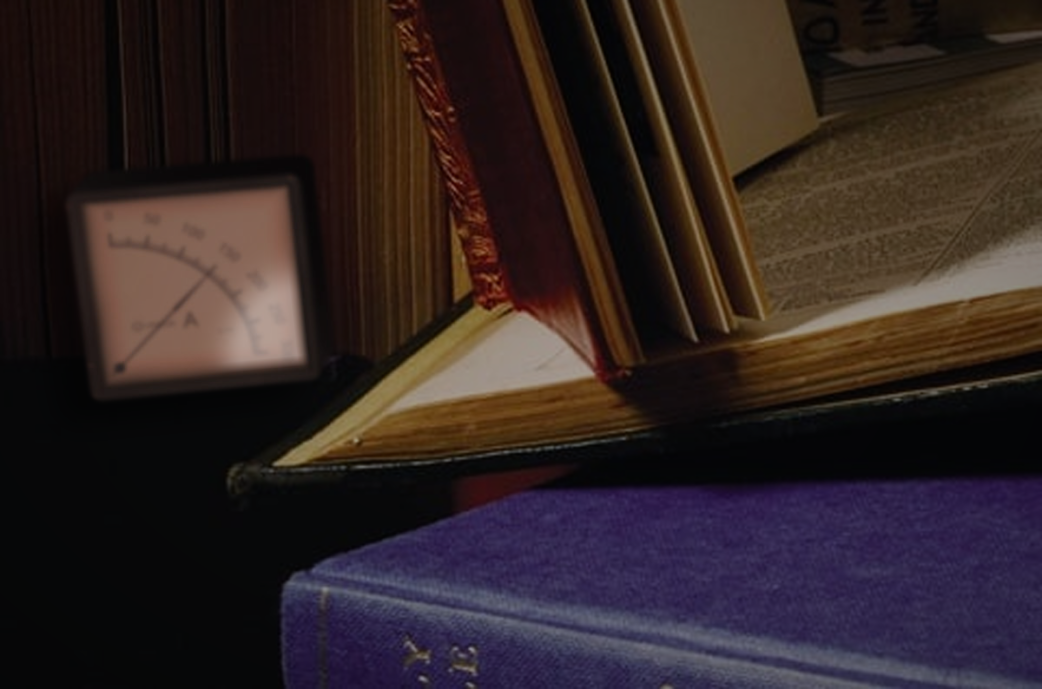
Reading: {"value": 150, "unit": "A"}
